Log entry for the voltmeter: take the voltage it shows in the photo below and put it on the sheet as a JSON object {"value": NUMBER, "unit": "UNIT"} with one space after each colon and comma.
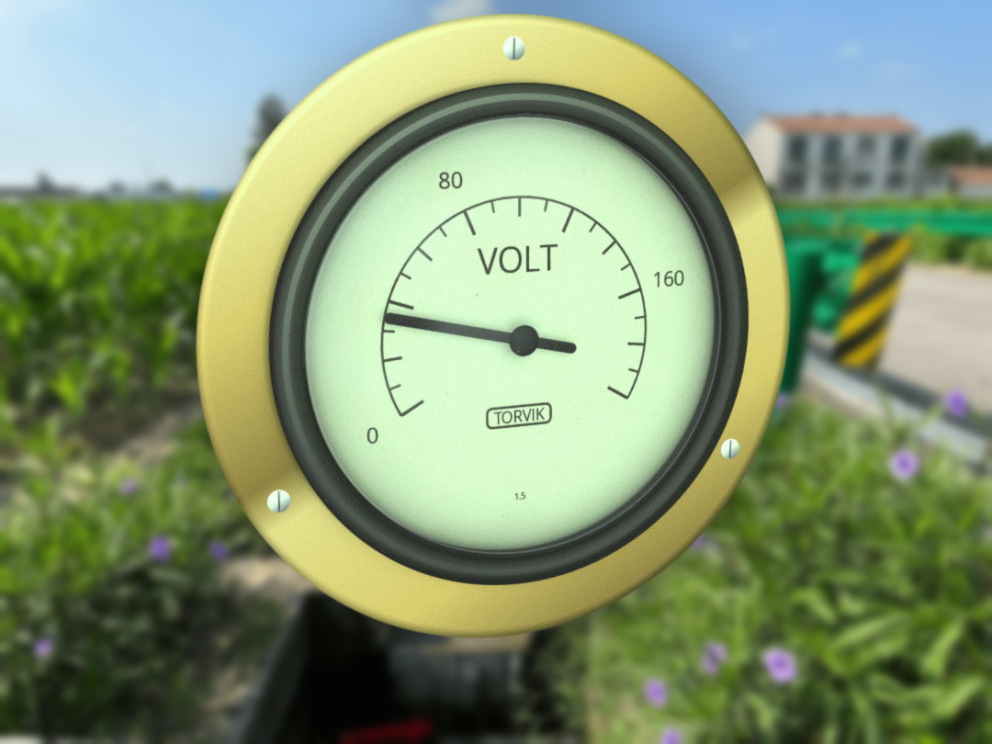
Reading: {"value": 35, "unit": "V"}
